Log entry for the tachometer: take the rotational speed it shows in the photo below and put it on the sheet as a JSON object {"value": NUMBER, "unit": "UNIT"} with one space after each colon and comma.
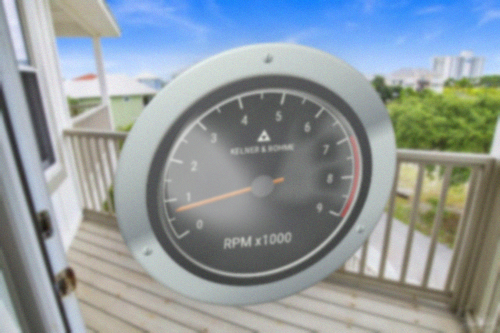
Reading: {"value": 750, "unit": "rpm"}
